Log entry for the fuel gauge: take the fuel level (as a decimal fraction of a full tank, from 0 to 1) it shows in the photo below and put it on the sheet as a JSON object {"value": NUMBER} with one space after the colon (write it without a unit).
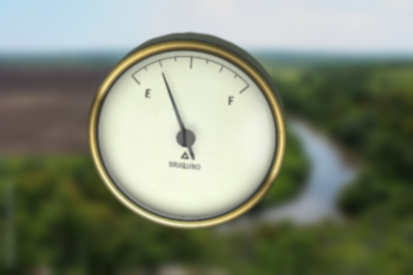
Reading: {"value": 0.25}
